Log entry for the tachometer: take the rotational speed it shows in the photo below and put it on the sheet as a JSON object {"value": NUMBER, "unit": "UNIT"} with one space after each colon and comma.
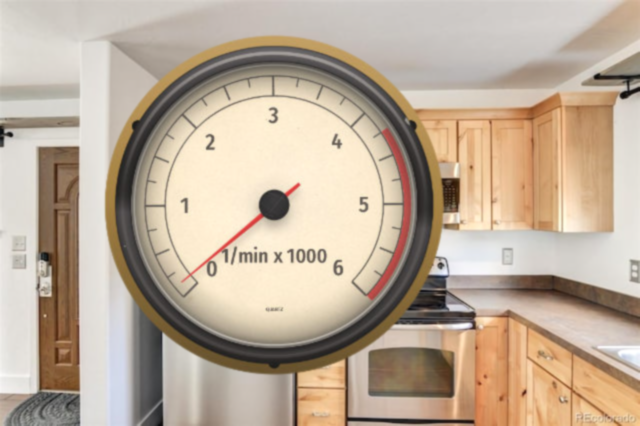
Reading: {"value": 125, "unit": "rpm"}
